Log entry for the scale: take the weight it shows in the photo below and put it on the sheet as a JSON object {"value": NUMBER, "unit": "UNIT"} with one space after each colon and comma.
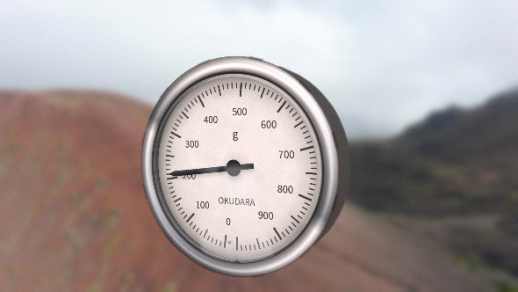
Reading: {"value": 210, "unit": "g"}
